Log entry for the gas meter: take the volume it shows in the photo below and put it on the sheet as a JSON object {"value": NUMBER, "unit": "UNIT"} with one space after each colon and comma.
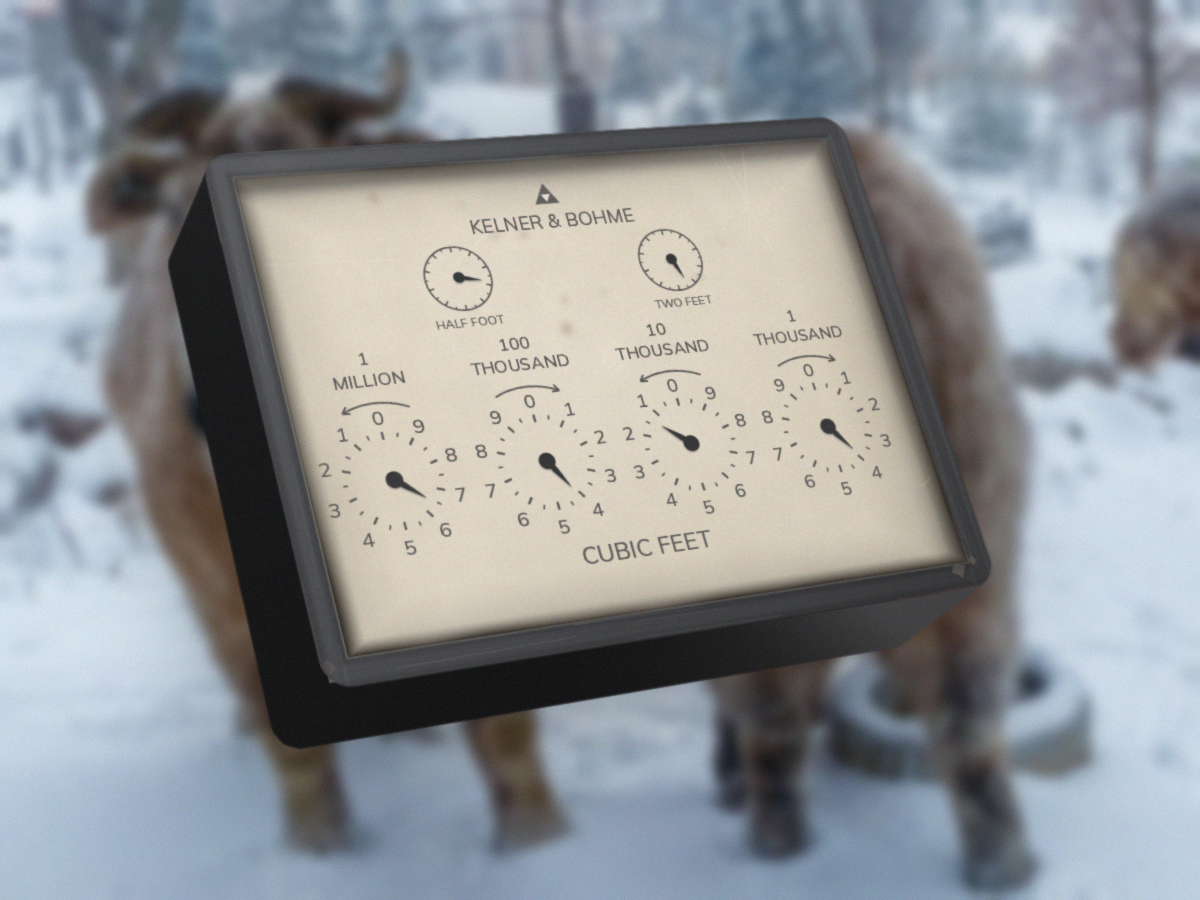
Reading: {"value": 641400, "unit": "ft³"}
